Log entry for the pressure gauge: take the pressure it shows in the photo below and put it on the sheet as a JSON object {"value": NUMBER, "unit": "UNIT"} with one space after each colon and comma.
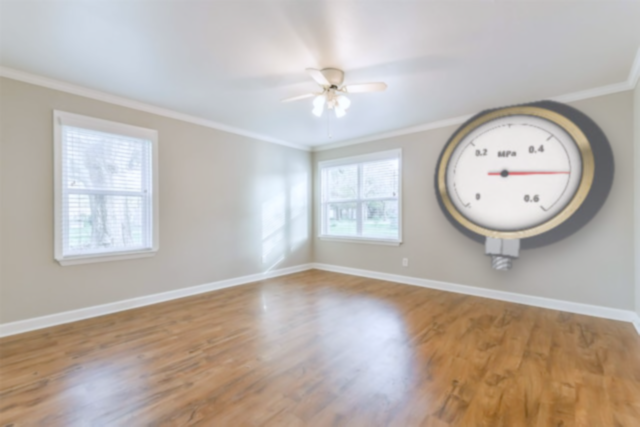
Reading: {"value": 0.5, "unit": "MPa"}
